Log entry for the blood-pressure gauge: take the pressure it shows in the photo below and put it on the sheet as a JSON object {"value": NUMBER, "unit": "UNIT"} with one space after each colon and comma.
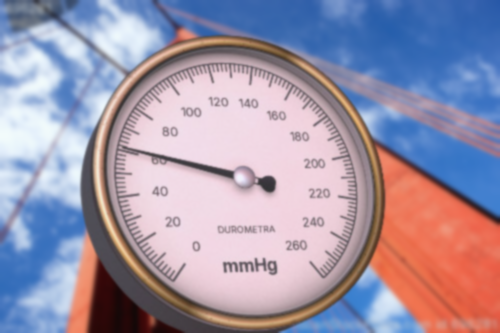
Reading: {"value": 60, "unit": "mmHg"}
